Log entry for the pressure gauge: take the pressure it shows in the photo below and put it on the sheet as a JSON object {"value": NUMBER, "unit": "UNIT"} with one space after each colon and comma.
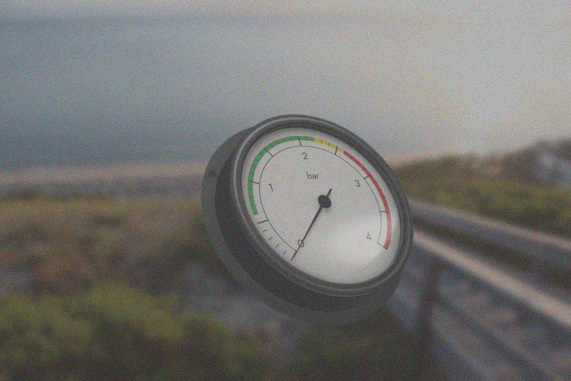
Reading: {"value": 0, "unit": "bar"}
